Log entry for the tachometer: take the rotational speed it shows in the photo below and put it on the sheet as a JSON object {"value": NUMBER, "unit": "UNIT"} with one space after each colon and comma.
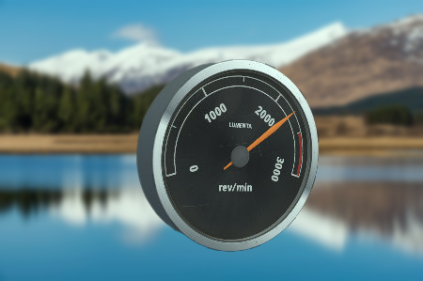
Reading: {"value": 2250, "unit": "rpm"}
